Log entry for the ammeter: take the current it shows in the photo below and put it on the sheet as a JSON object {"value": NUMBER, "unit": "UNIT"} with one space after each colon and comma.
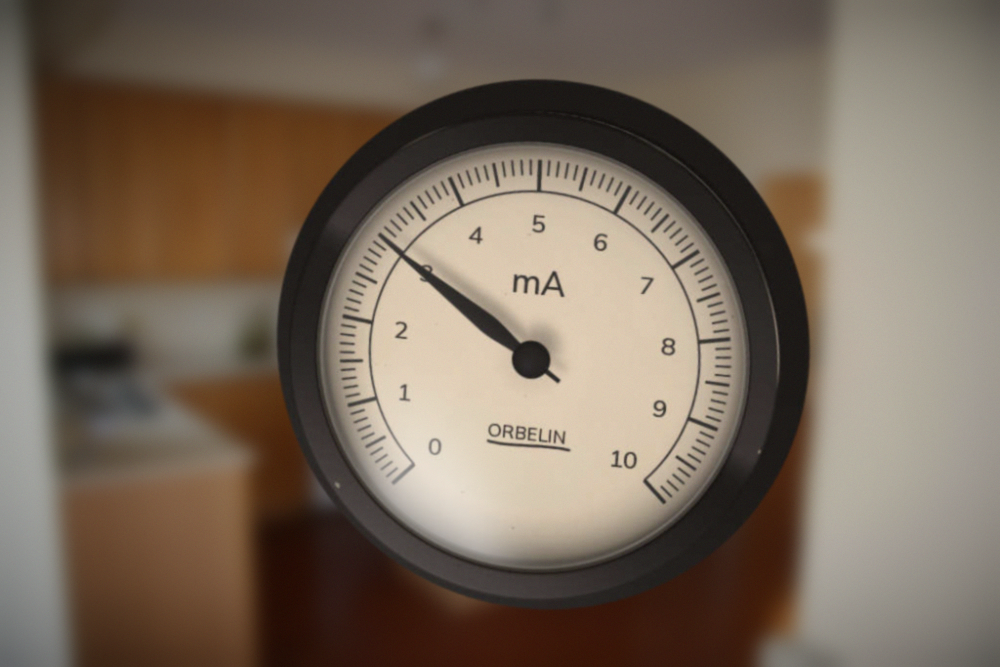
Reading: {"value": 3, "unit": "mA"}
